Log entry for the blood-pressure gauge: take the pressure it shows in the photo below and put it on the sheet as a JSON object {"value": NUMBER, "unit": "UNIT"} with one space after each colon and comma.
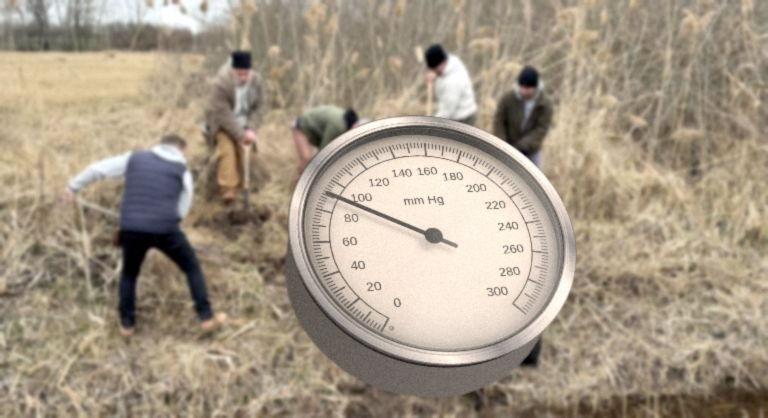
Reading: {"value": 90, "unit": "mmHg"}
